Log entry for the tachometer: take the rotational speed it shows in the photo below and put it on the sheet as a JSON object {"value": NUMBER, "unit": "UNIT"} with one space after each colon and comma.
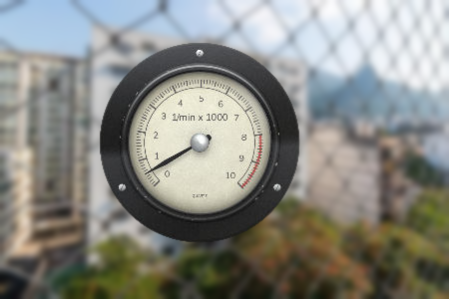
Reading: {"value": 500, "unit": "rpm"}
